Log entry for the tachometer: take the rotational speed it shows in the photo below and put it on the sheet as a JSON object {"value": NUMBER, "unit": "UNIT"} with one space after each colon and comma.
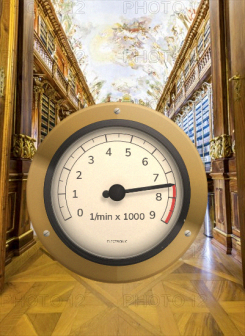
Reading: {"value": 7500, "unit": "rpm"}
